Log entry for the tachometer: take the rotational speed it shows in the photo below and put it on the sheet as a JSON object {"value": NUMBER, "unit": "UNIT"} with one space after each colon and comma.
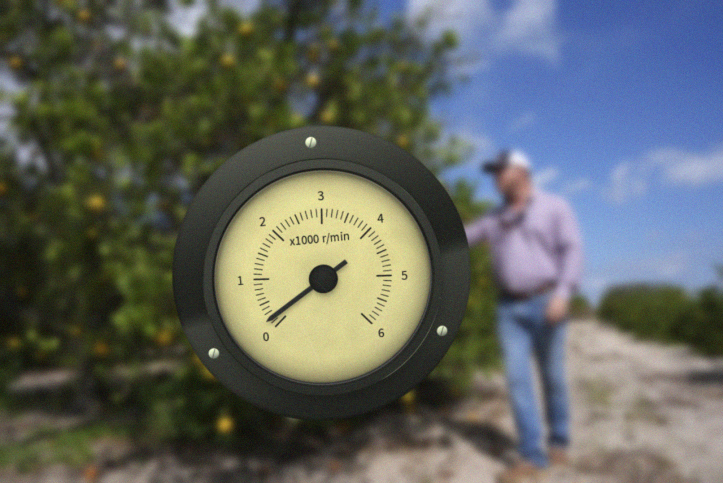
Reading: {"value": 200, "unit": "rpm"}
